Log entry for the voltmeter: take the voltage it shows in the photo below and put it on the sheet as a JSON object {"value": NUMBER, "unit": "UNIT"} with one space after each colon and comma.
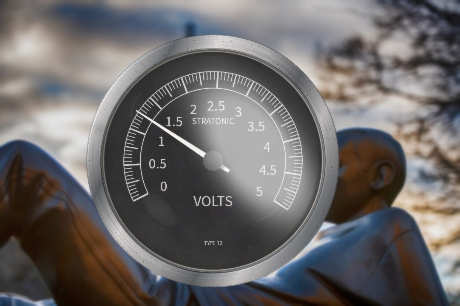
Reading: {"value": 1.25, "unit": "V"}
